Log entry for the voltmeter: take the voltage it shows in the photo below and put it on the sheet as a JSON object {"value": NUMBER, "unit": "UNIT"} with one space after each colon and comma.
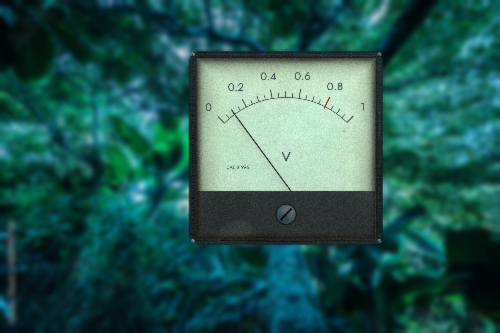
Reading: {"value": 0.1, "unit": "V"}
